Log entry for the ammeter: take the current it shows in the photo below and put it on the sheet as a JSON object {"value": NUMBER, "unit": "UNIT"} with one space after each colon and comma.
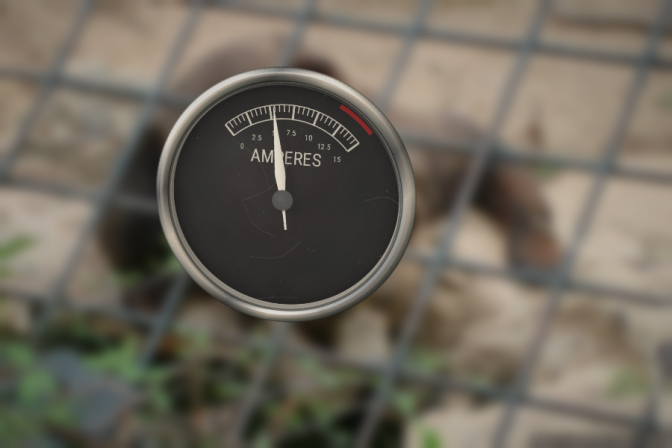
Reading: {"value": 5.5, "unit": "A"}
